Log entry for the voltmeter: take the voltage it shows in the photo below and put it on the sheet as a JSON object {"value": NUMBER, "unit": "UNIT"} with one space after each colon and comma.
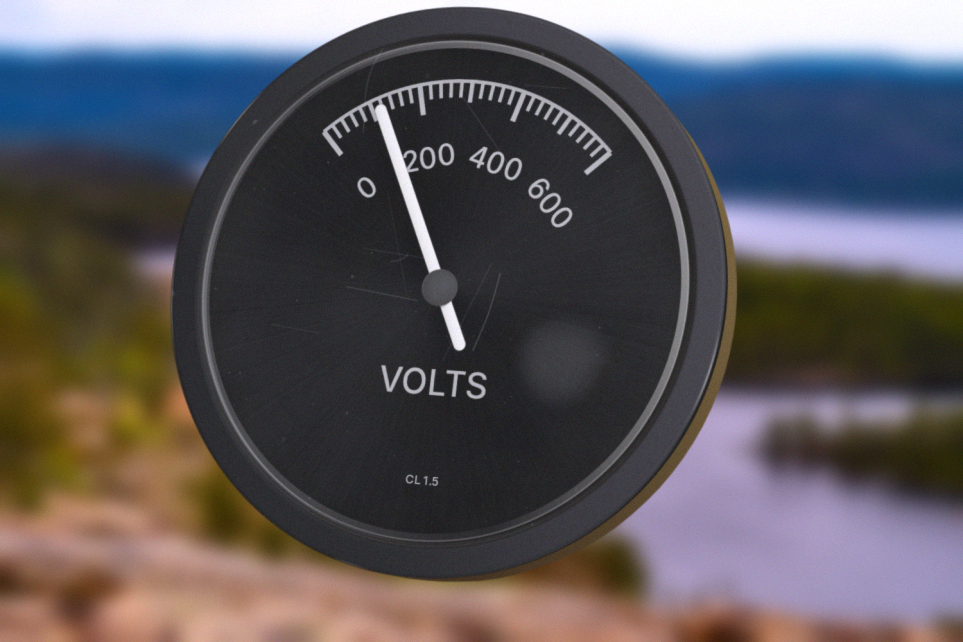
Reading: {"value": 120, "unit": "V"}
